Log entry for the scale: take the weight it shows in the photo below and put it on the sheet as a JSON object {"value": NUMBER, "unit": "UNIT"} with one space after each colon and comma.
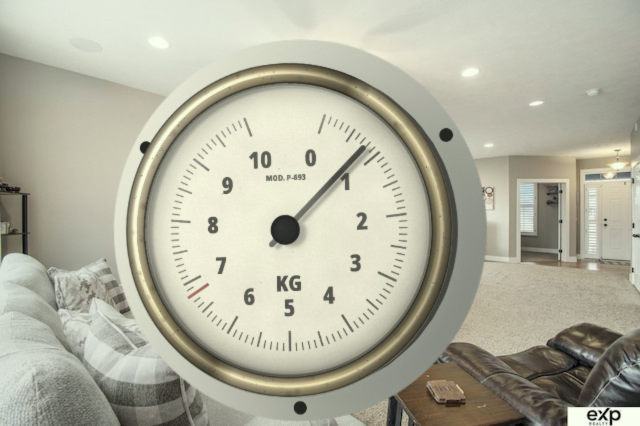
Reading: {"value": 0.8, "unit": "kg"}
